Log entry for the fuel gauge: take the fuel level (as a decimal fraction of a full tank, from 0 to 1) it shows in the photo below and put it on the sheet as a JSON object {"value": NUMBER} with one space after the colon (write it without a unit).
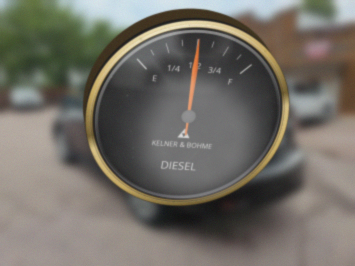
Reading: {"value": 0.5}
